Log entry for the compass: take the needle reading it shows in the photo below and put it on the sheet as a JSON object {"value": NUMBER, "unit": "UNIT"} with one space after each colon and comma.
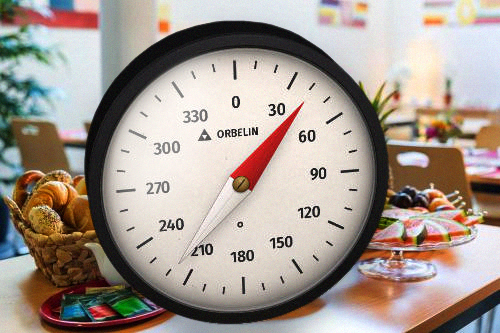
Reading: {"value": 40, "unit": "°"}
